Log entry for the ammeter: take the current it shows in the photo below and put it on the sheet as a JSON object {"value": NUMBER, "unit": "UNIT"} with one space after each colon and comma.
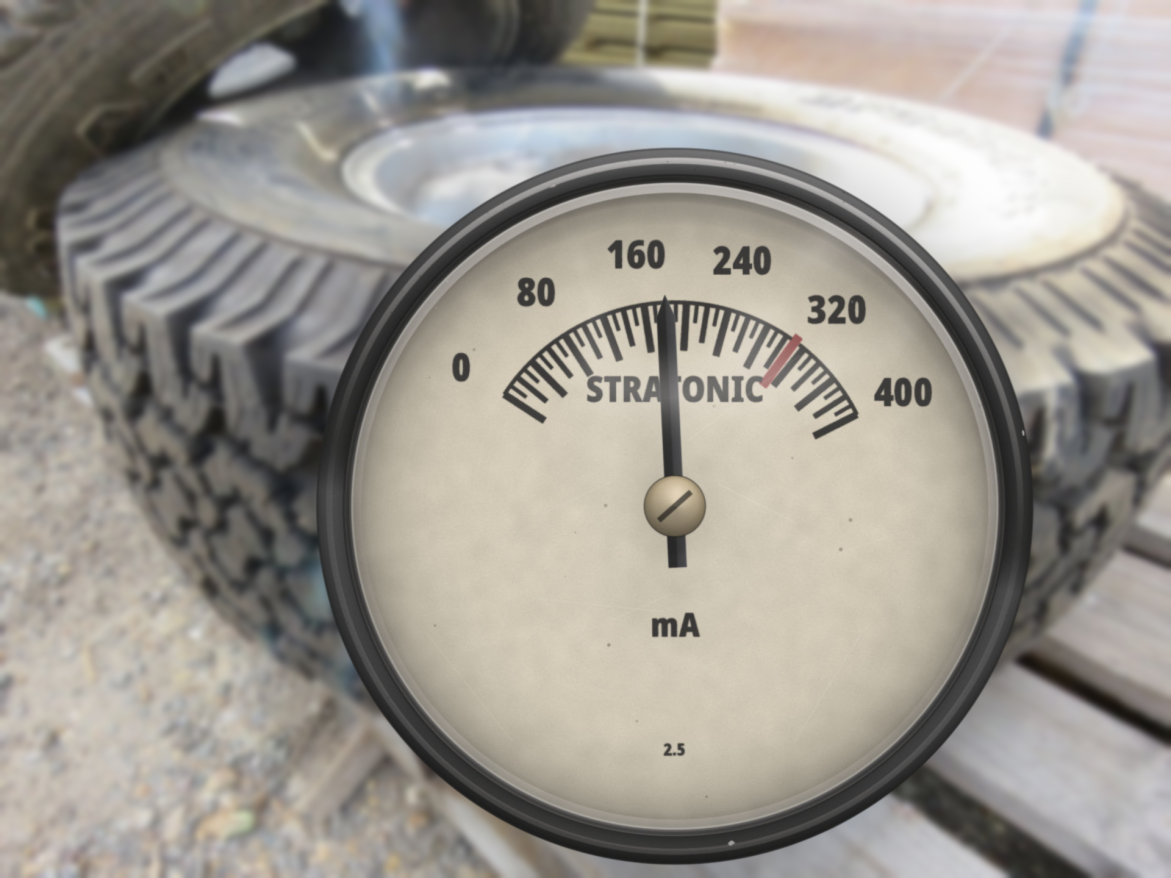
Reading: {"value": 180, "unit": "mA"}
